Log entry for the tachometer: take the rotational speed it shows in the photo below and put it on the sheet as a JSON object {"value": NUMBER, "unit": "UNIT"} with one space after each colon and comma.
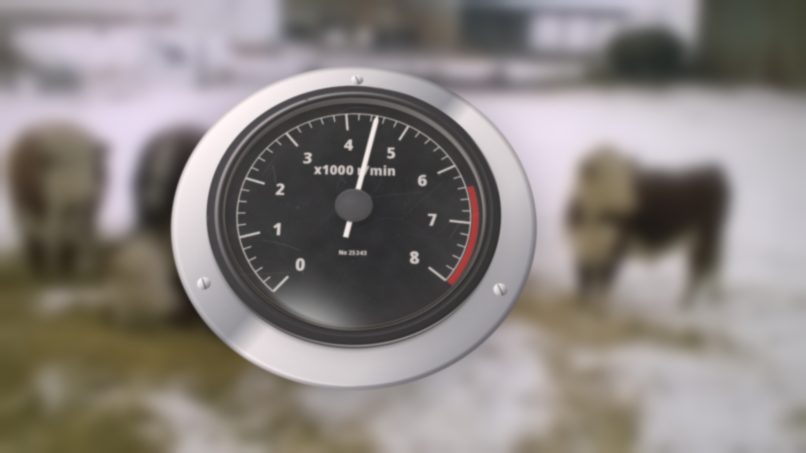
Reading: {"value": 4500, "unit": "rpm"}
